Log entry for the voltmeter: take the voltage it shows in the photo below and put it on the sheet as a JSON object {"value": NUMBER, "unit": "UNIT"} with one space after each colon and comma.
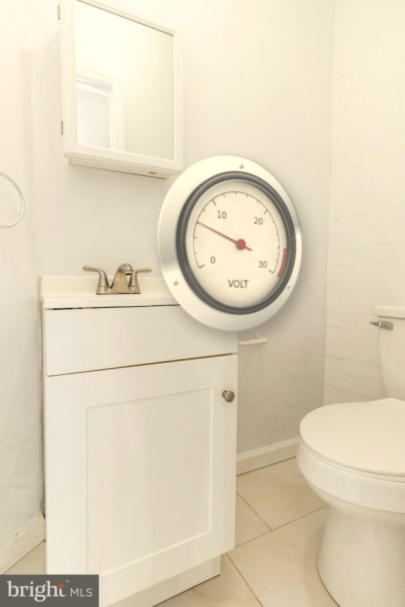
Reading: {"value": 6, "unit": "V"}
